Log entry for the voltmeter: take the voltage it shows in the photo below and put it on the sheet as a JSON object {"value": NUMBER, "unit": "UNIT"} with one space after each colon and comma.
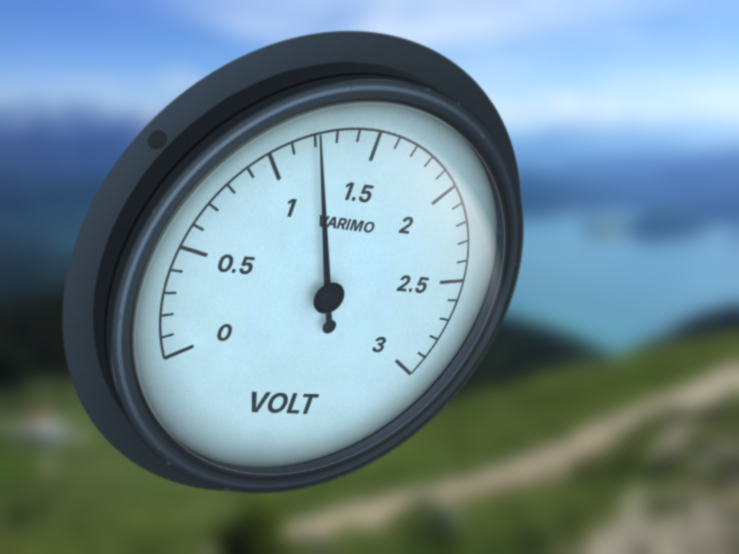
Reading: {"value": 1.2, "unit": "V"}
